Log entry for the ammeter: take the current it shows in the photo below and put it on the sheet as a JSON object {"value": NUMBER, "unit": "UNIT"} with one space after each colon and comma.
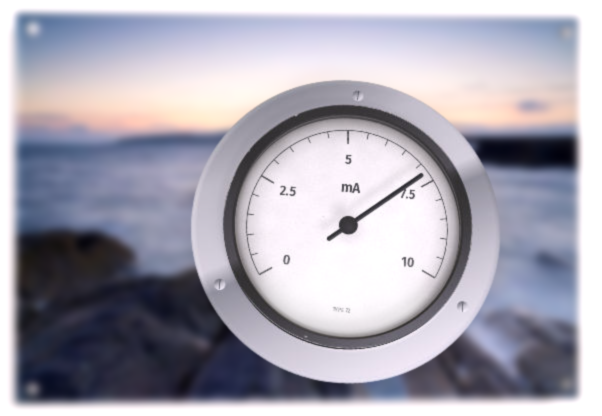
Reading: {"value": 7.25, "unit": "mA"}
